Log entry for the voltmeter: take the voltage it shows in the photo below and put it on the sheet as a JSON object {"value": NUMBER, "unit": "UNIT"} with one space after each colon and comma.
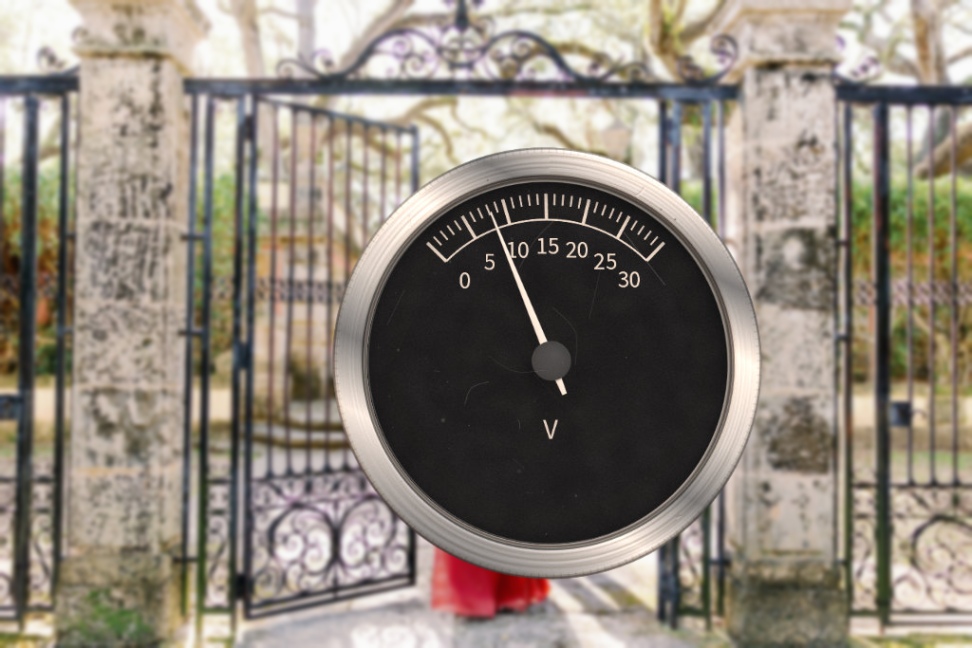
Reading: {"value": 8, "unit": "V"}
